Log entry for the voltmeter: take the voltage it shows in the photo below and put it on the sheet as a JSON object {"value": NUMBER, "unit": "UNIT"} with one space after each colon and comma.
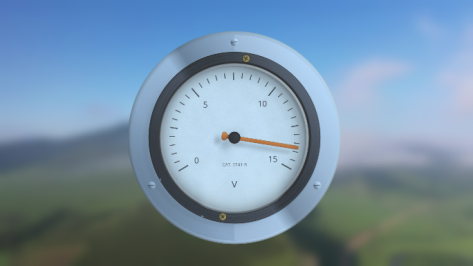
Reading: {"value": 13.75, "unit": "V"}
